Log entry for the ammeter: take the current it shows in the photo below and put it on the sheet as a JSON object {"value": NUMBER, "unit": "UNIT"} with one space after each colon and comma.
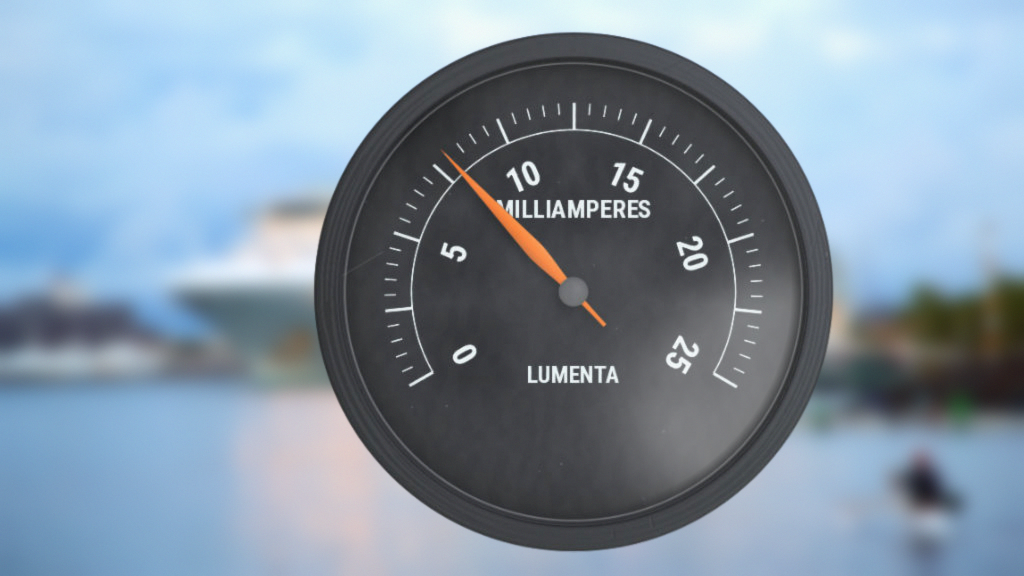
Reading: {"value": 8, "unit": "mA"}
